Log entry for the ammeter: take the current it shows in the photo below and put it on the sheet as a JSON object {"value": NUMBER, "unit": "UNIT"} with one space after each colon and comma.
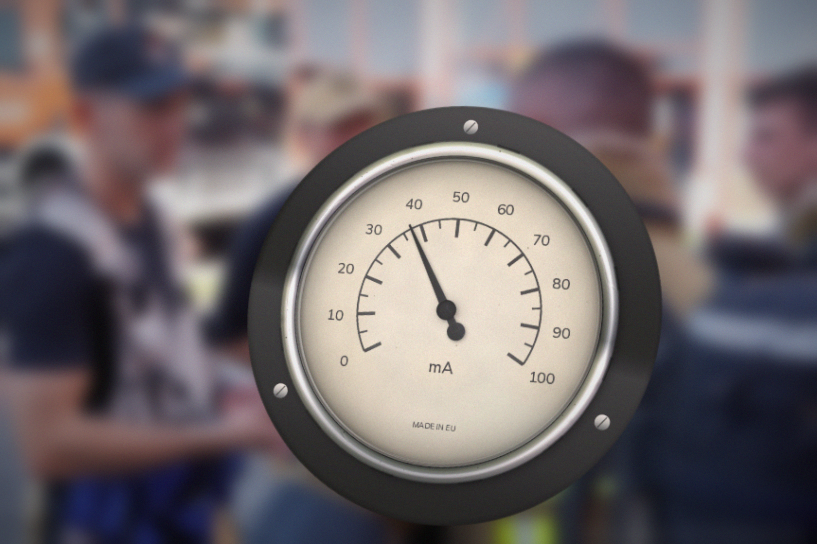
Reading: {"value": 37.5, "unit": "mA"}
